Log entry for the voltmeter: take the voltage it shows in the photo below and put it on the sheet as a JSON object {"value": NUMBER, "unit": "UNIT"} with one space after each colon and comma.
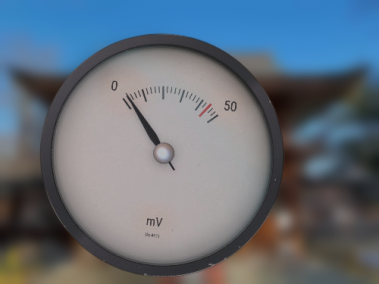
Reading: {"value": 2, "unit": "mV"}
